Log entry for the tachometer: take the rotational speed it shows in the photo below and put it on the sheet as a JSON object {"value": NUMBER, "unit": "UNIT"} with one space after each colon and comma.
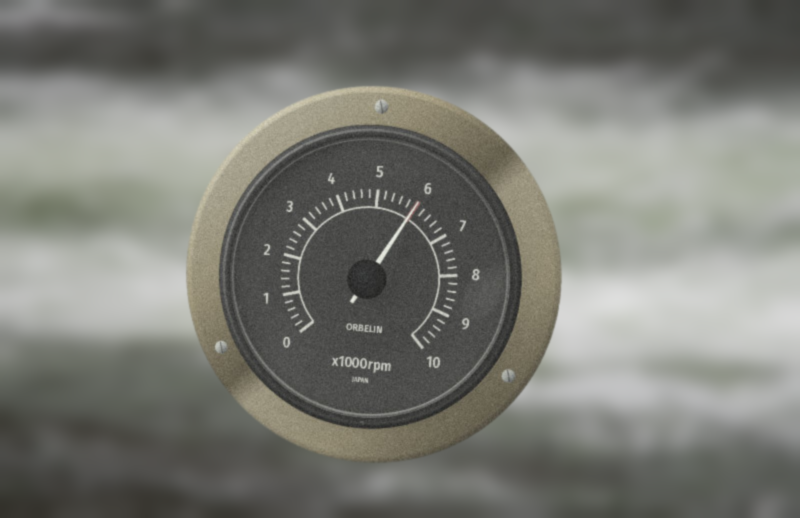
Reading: {"value": 6000, "unit": "rpm"}
